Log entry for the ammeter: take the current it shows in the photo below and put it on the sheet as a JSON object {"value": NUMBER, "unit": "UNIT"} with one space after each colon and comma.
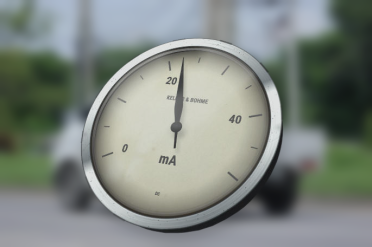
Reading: {"value": 22.5, "unit": "mA"}
